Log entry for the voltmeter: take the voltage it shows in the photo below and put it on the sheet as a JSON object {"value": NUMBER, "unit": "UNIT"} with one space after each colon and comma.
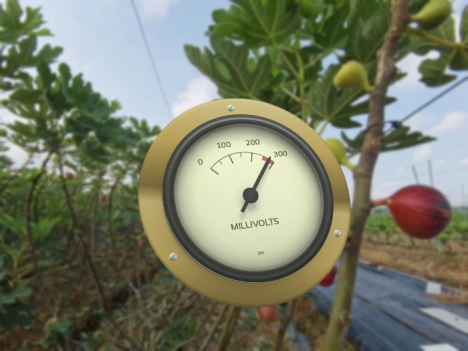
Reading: {"value": 275, "unit": "mV"}
